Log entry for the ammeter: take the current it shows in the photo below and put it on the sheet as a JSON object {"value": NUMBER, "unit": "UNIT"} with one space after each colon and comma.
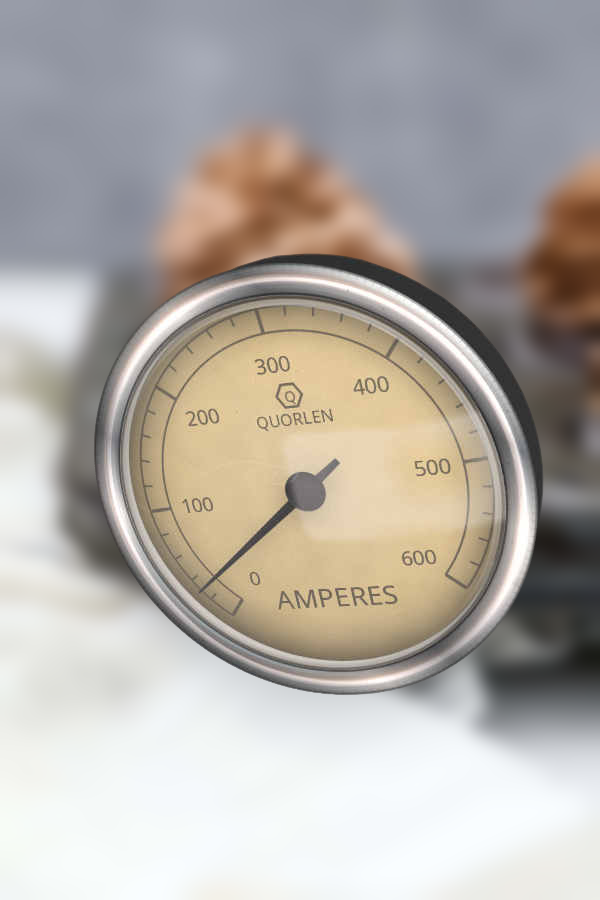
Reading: {"value": 30, "unit": "A"}
